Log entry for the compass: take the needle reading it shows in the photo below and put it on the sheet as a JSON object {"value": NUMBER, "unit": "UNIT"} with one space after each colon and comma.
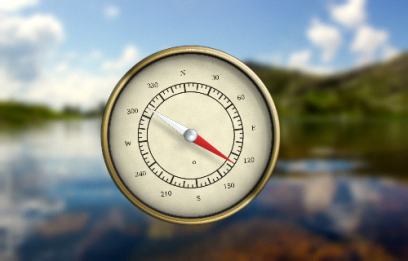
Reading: {"value": 130, "unit": "°"}
